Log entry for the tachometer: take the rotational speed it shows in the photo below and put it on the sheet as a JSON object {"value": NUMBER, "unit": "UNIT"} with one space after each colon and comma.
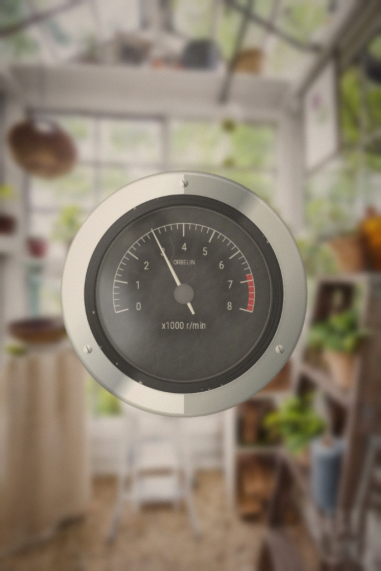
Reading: {"value": 3000, "unit": "rpm"}
